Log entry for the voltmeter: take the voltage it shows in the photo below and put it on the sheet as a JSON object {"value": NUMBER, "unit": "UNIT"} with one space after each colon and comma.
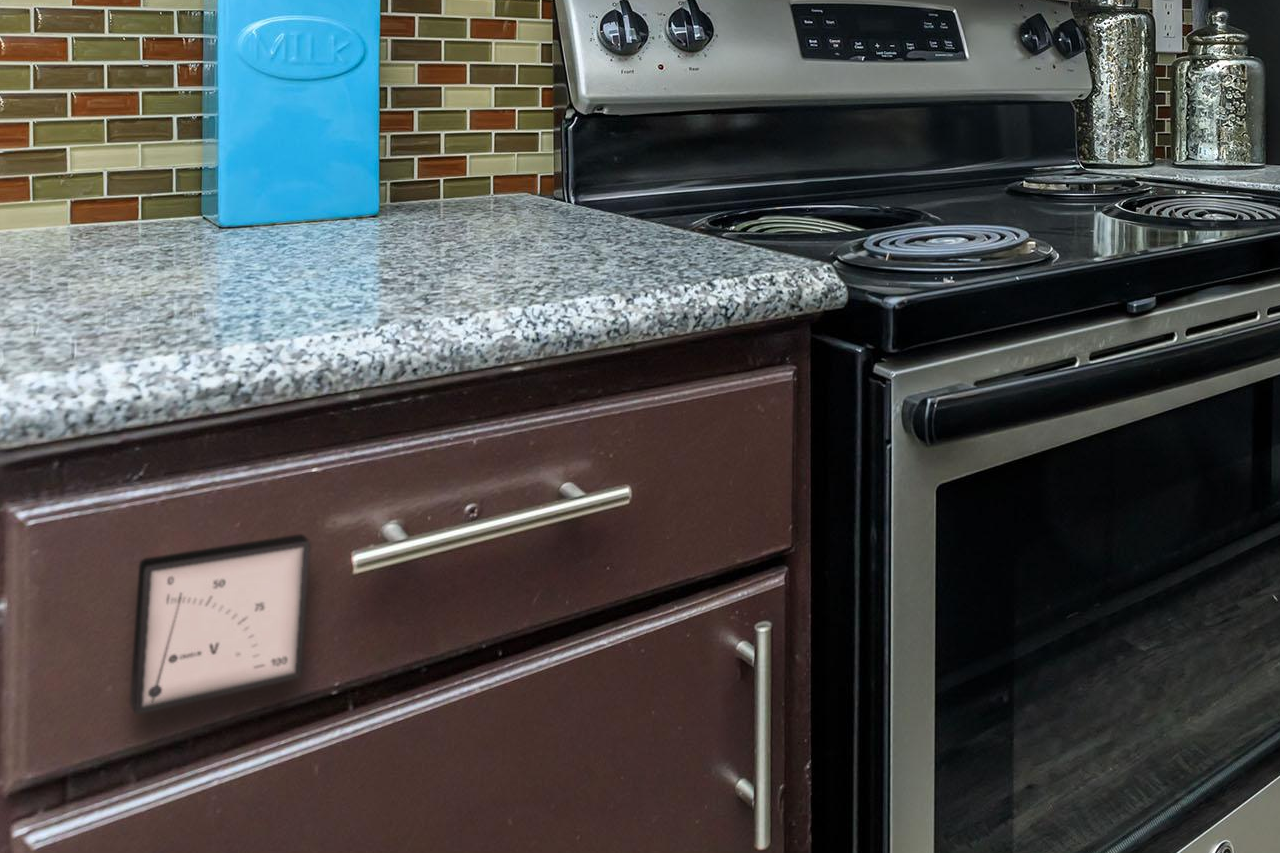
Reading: {"value": 25, "unit": "V"}
